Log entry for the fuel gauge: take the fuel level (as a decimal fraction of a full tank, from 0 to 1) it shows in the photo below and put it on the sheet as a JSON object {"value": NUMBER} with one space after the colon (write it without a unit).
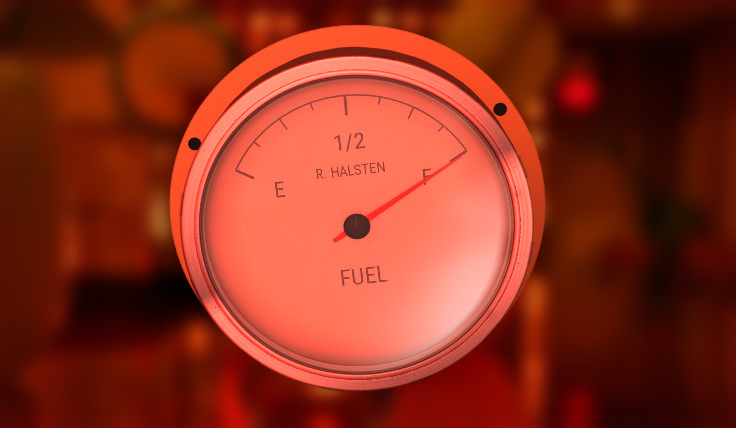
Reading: {"value": 1}
